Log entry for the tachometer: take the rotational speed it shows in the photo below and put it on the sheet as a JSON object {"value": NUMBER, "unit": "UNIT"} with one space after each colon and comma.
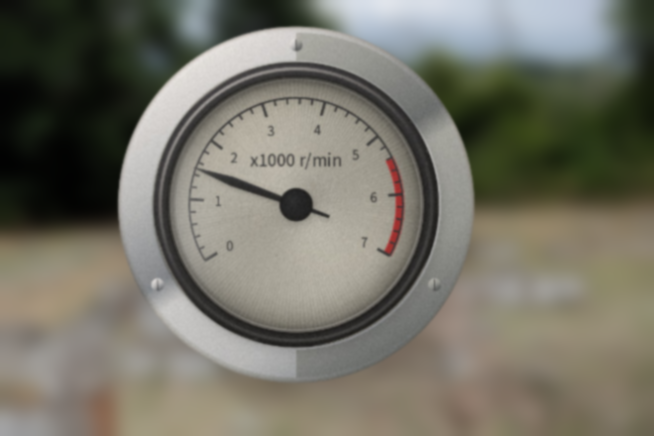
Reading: {"value": 1500, "unit": "rpm"}
